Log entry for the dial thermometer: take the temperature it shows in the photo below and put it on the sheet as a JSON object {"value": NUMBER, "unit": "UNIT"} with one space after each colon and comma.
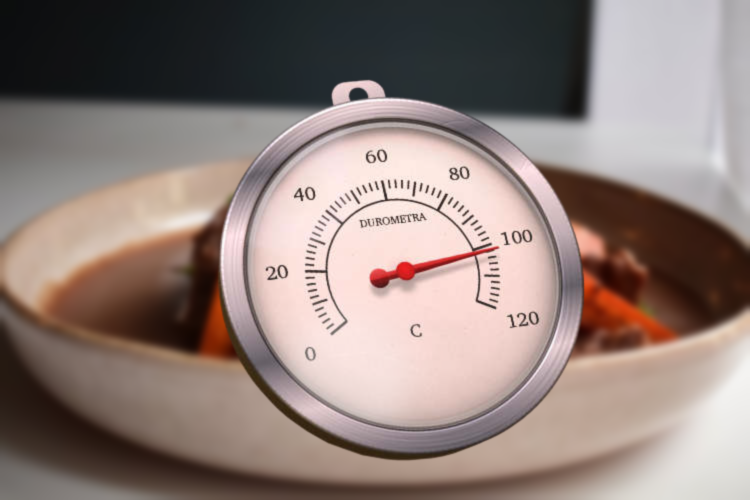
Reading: {"value": 102, "unit": "°C"}
